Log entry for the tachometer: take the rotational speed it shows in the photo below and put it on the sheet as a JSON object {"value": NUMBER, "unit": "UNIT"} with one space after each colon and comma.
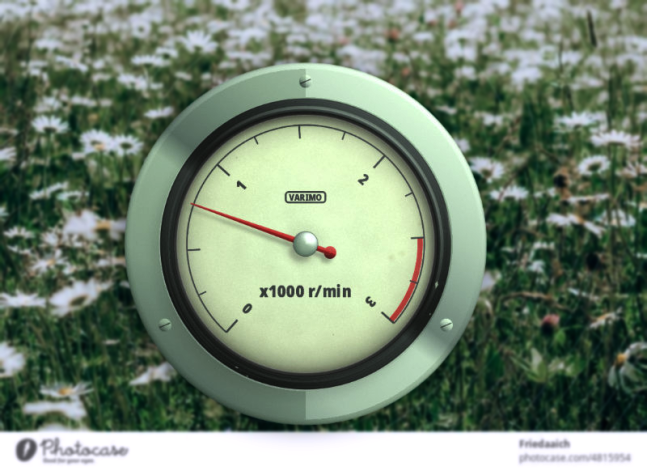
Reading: {"value": 750, "unit": "rpm"}
